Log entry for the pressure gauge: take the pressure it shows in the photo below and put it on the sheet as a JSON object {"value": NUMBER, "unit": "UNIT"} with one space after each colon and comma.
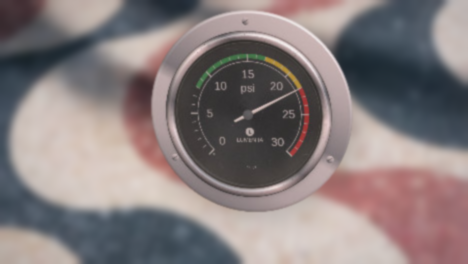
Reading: {"value": 22, "unit": "psi"}
